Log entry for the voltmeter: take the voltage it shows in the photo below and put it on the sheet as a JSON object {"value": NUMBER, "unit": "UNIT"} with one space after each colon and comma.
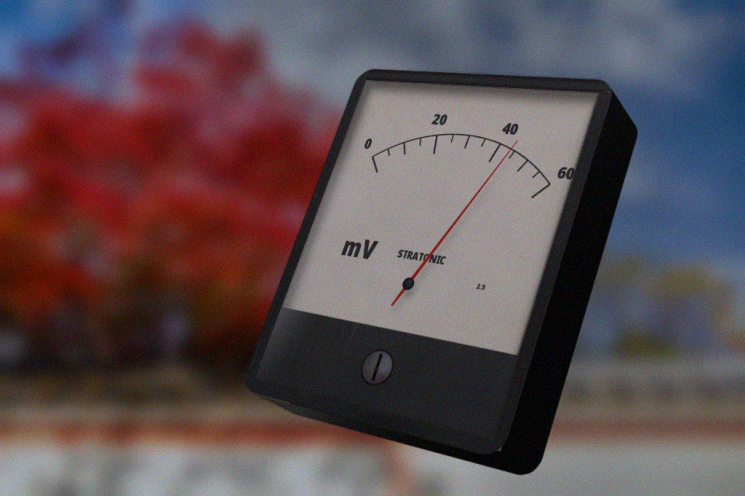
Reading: {"value": 45, "unit": "mV"}
